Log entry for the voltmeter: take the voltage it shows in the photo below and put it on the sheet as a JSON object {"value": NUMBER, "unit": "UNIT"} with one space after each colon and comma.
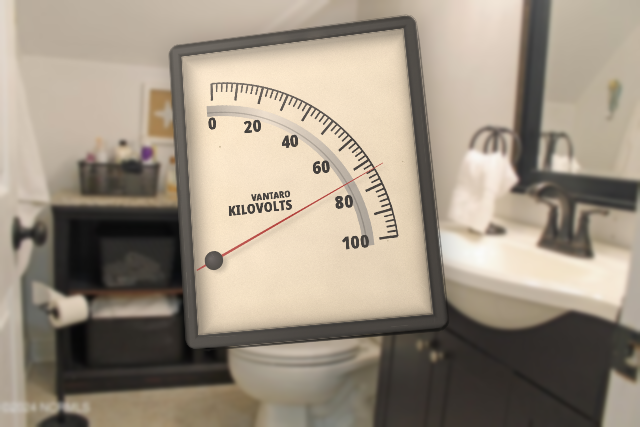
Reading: {"value": 74, "unit": "kV"}
